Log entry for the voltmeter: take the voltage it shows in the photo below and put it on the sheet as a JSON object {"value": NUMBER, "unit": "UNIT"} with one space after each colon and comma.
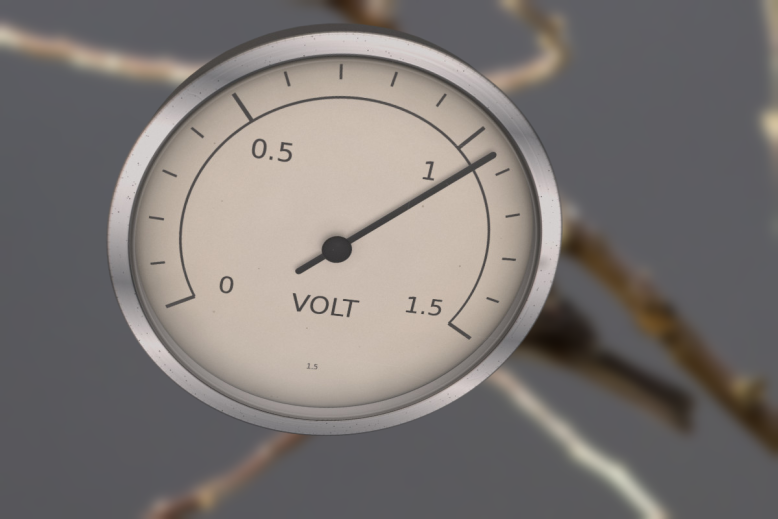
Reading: {"value": 1.05, "unit": "V"}
